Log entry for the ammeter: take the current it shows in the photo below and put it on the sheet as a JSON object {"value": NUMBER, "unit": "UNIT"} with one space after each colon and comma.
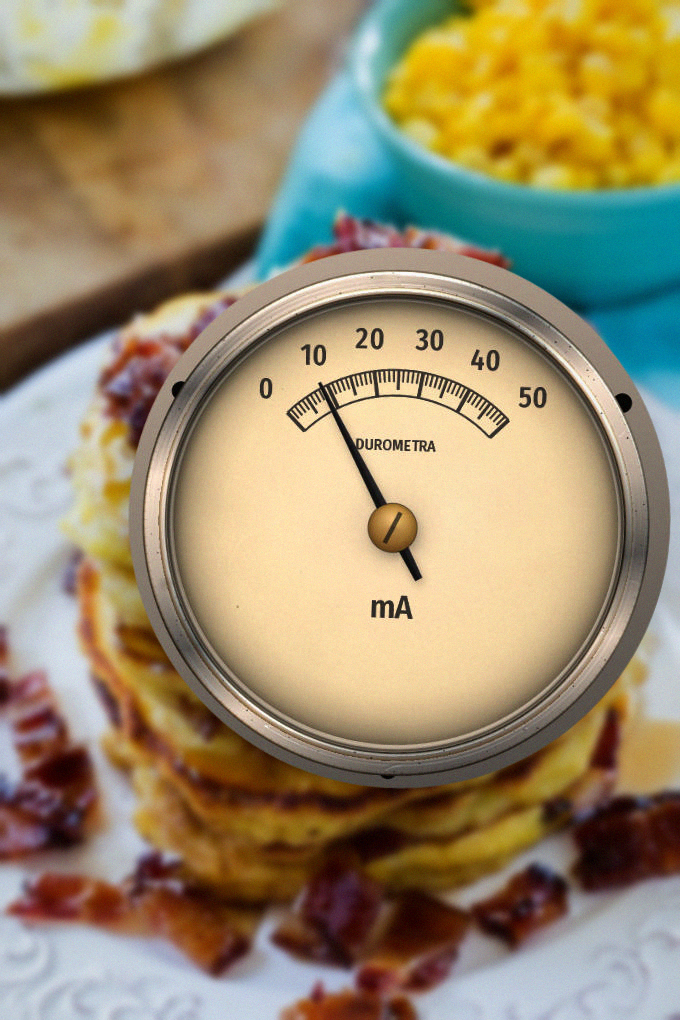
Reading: {"value": 9, "unit": "mA"}
